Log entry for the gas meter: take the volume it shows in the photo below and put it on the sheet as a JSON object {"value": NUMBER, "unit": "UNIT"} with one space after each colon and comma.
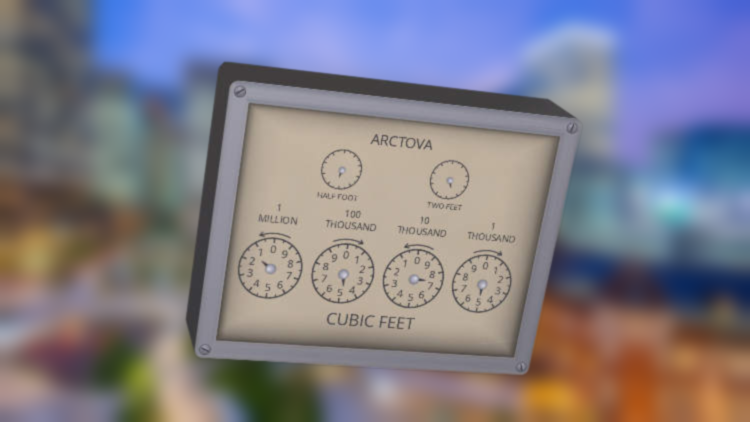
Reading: {"value": 147500, "unit": "ft³"}
